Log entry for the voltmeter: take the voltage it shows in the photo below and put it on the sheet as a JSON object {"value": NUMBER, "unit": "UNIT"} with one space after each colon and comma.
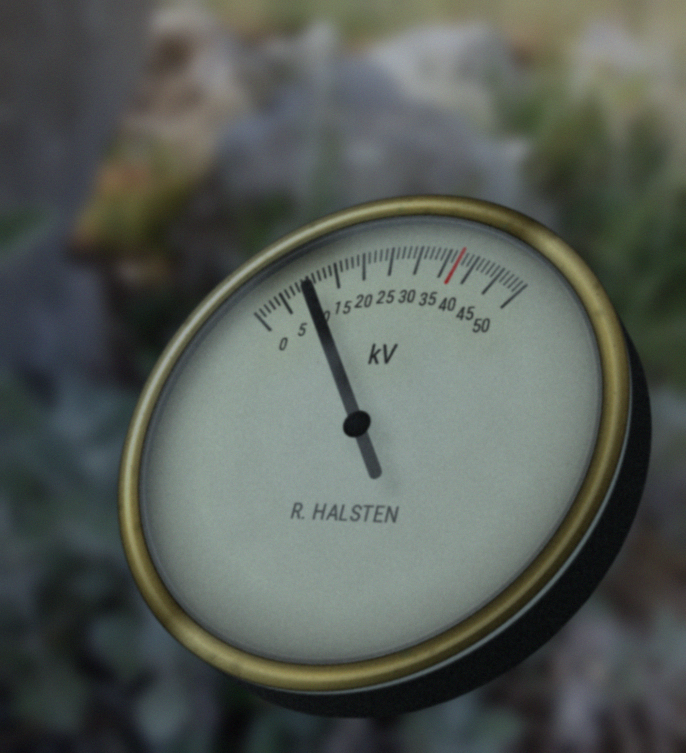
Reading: {"value": 10, "unit": "kV"}
